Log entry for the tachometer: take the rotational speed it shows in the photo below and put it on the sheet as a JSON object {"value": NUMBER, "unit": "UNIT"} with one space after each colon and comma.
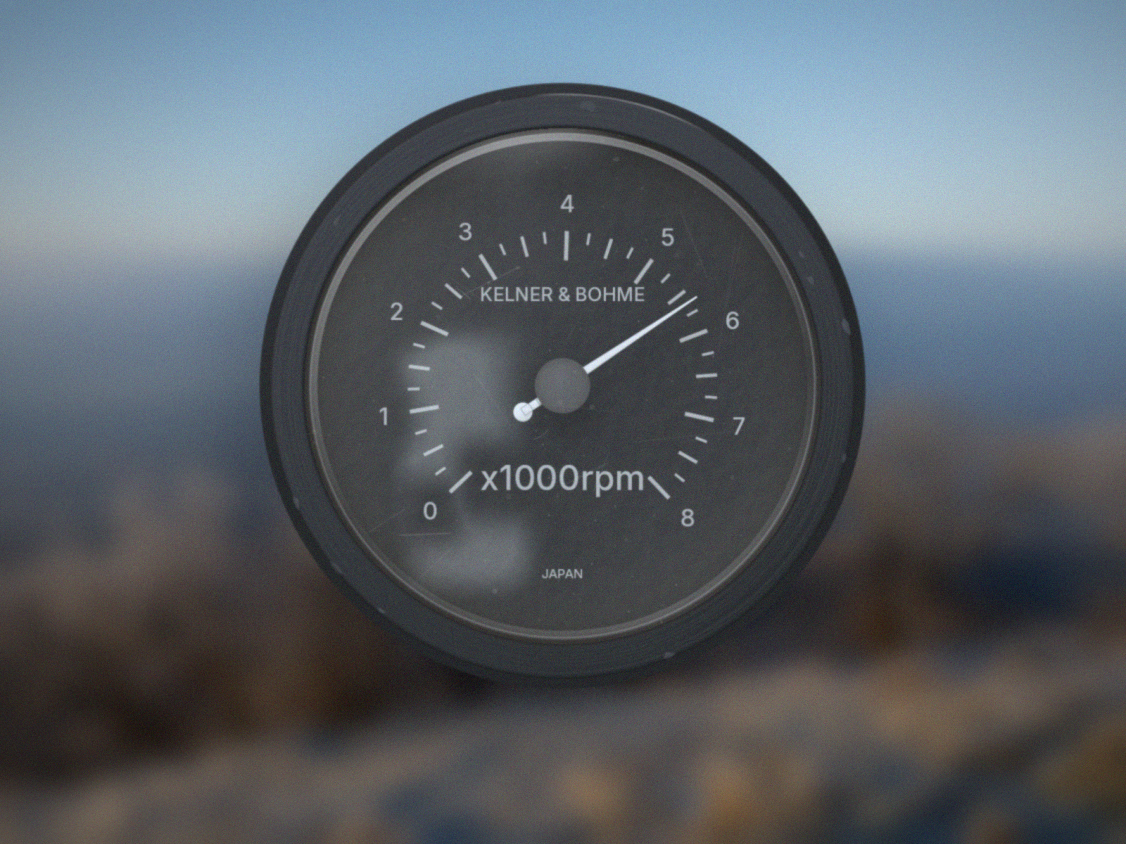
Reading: {"value": 5625, "unit": "rpm"}
